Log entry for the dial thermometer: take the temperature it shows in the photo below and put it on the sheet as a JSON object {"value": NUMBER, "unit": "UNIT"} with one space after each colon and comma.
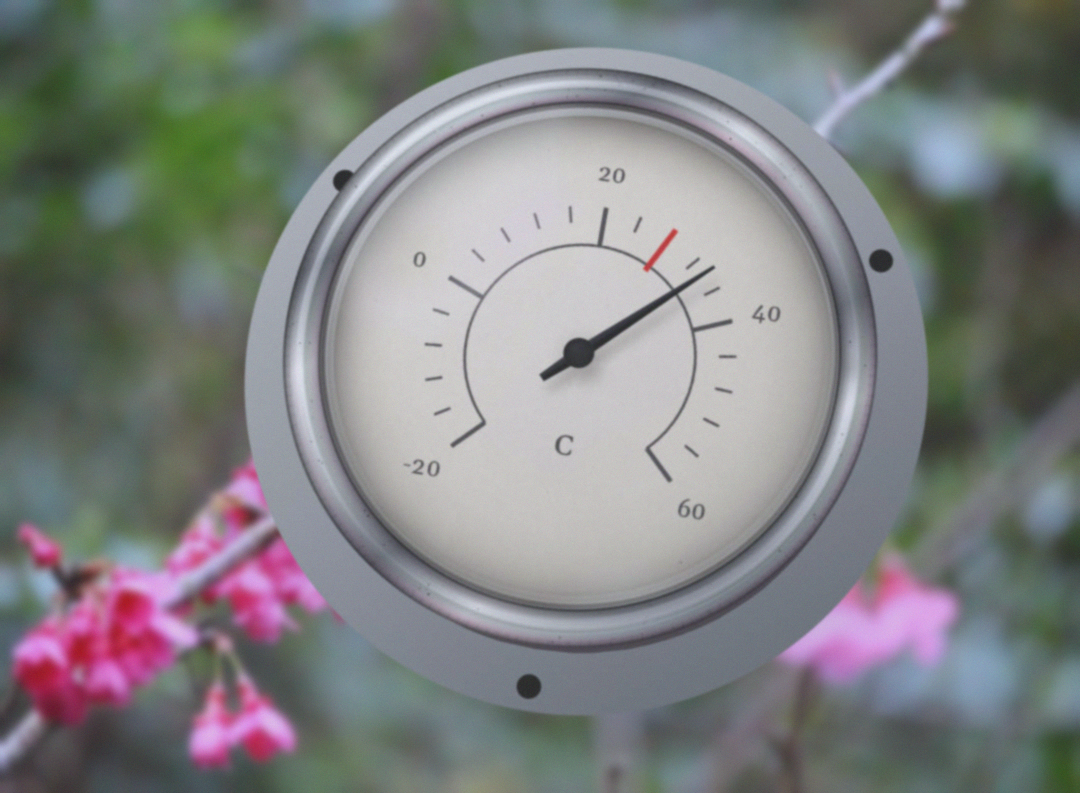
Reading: {"value": 34, "unit": "°C"}
